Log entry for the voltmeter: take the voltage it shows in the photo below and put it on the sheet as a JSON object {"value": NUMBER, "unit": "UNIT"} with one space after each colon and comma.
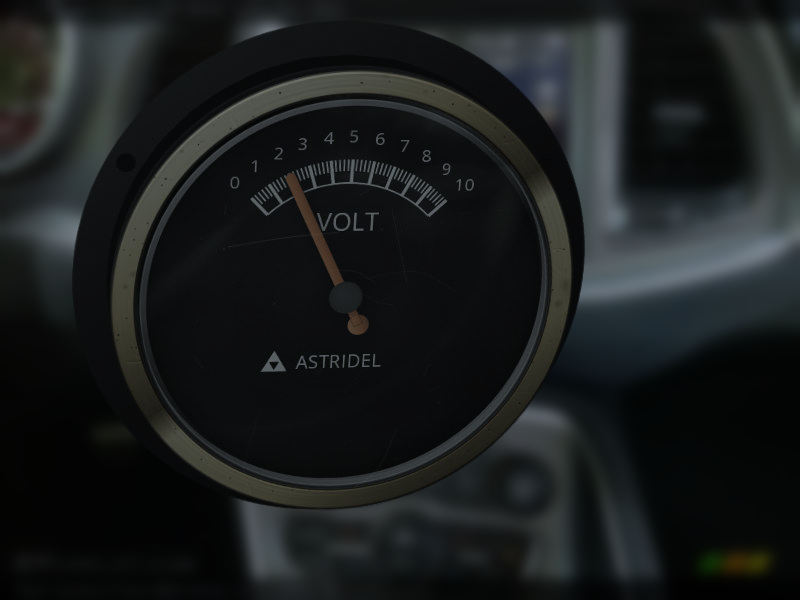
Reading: {"value": 2, "unit": "V"}
